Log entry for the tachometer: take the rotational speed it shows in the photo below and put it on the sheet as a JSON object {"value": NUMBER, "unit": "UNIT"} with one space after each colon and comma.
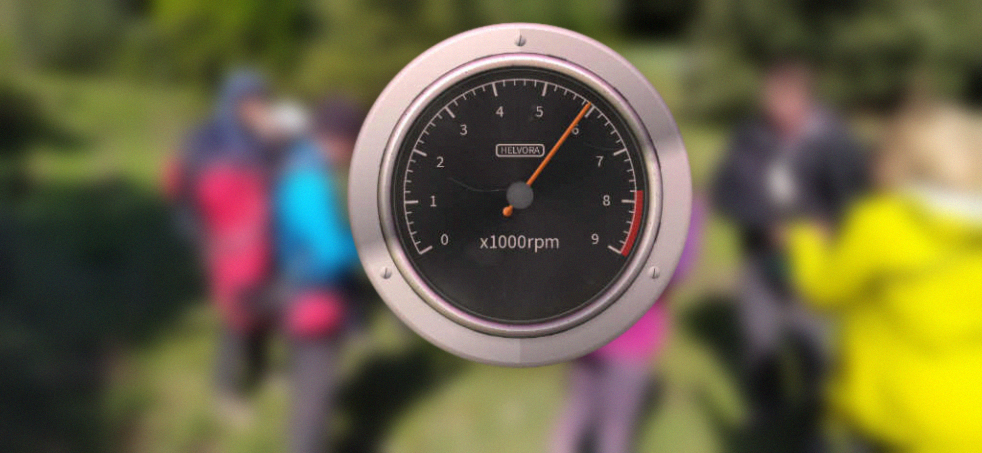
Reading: {"value": 5900, "unit": "rpm"}
